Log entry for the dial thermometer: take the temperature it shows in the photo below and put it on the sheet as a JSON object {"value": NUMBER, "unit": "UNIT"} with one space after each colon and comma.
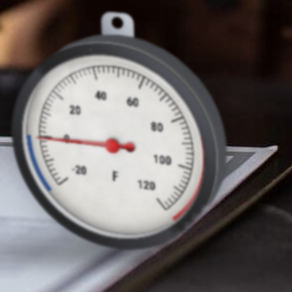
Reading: {"value": 0, "unit": "°F"}
